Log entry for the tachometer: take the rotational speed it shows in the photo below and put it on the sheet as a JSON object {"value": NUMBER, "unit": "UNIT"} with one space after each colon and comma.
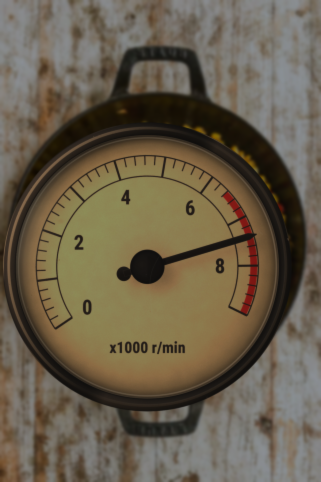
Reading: {"value": 7400, "unit": "rpm"}
